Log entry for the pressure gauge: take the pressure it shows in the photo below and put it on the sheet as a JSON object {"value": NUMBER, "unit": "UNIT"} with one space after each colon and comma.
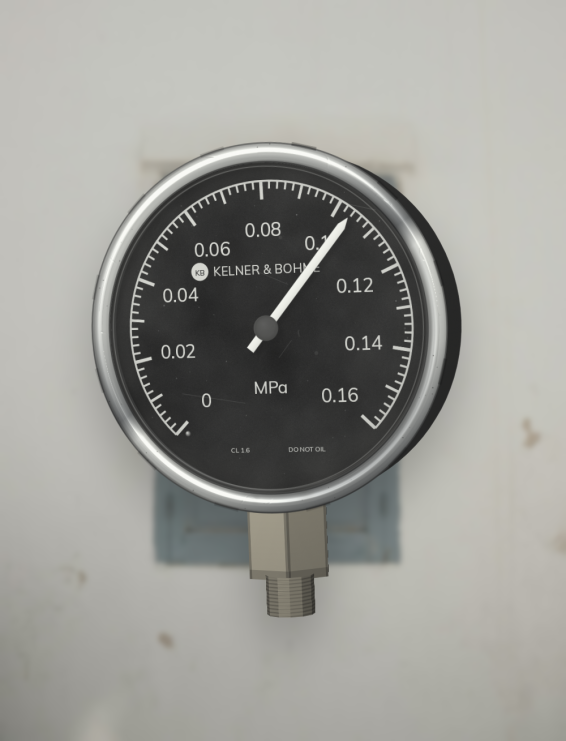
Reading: {"value": 0.104, "unit": "MPa"}
